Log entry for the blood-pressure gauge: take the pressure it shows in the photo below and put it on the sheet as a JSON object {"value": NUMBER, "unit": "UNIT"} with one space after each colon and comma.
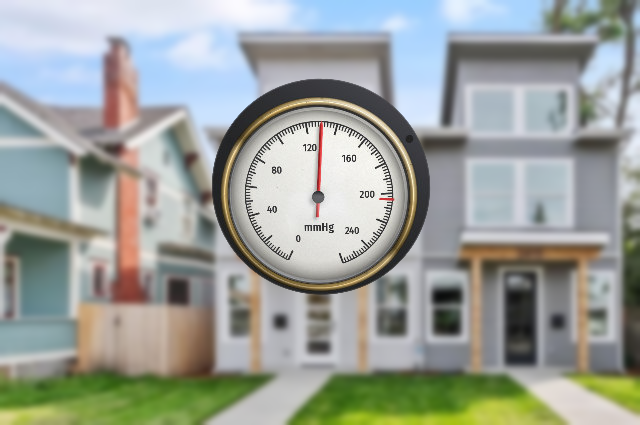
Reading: {"value": 130, "unit": "mmHg"}
